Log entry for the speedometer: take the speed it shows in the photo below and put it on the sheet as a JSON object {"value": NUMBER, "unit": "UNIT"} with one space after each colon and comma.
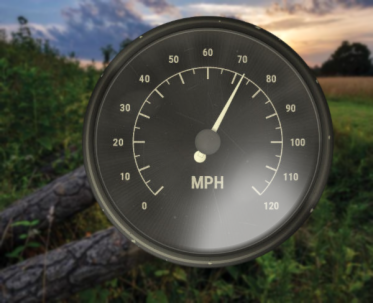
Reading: {"value": 72.5, "unit": "mph"}
